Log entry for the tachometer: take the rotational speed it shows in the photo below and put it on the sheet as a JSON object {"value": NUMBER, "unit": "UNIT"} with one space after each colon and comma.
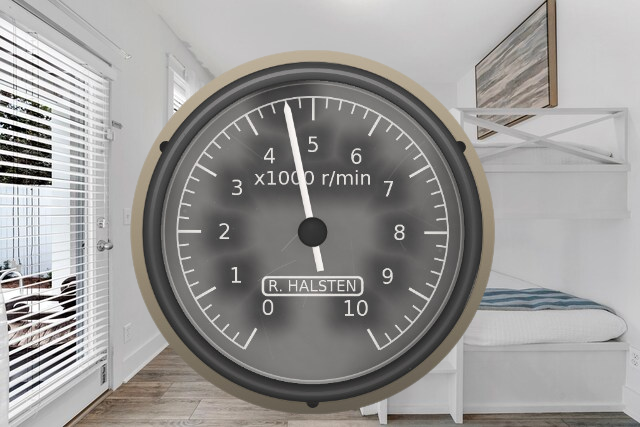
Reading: {"value": 4600, "unit": "rpm"}
